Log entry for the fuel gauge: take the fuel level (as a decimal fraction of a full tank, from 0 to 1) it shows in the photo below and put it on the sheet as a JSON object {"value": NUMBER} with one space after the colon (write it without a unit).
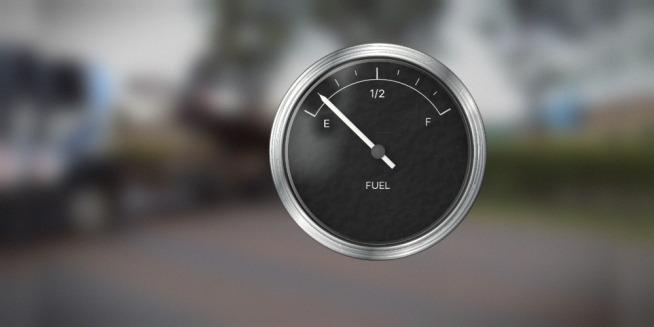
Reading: {"value": 0.125}
